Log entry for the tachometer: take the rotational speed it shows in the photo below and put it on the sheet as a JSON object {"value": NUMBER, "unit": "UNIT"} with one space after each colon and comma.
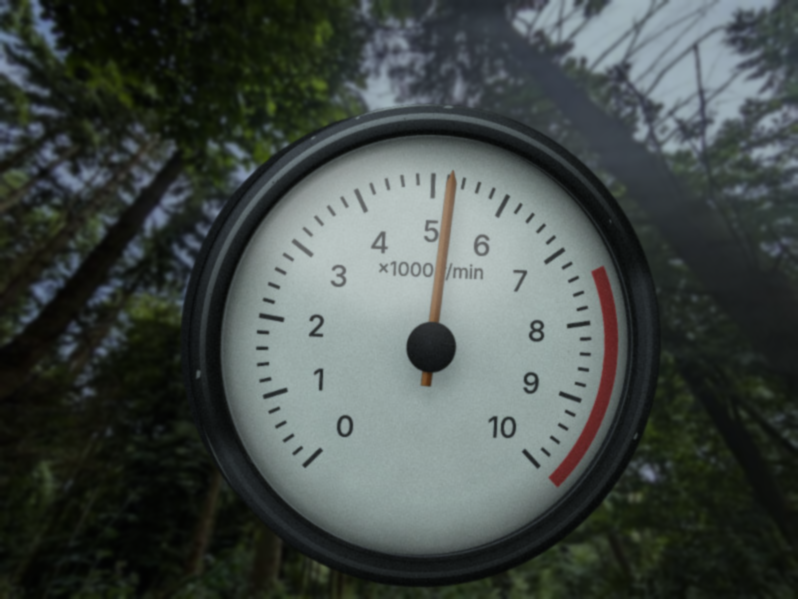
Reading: {"value": 5200, "unit": "rpm"}
